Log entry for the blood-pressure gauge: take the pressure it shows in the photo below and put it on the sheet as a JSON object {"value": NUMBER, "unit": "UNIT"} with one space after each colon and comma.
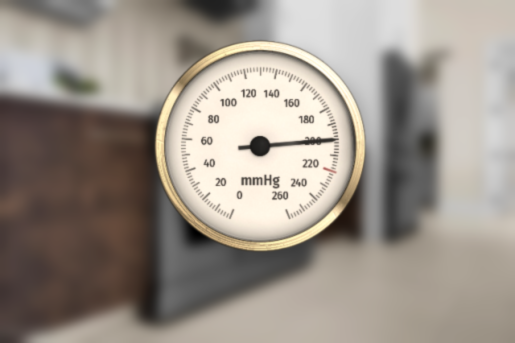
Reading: {"value": 200, "unit": "mmHg"}
